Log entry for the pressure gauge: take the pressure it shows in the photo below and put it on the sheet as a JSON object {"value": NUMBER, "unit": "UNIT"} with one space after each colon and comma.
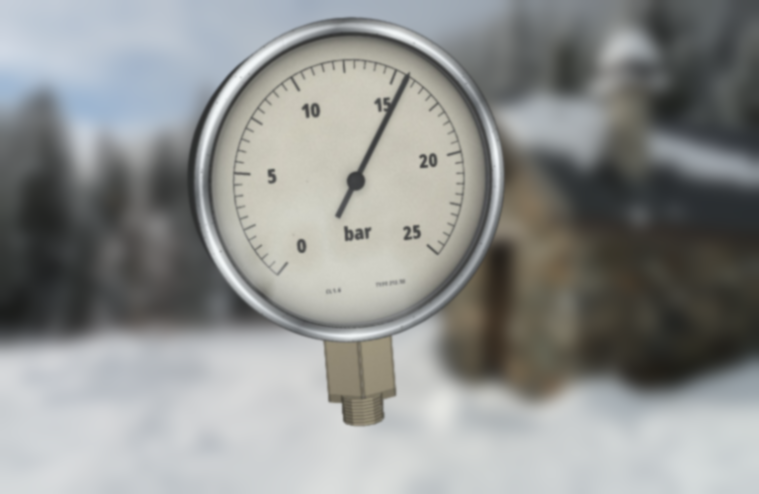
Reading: {"value": 15.5, "unit": "bar"}
